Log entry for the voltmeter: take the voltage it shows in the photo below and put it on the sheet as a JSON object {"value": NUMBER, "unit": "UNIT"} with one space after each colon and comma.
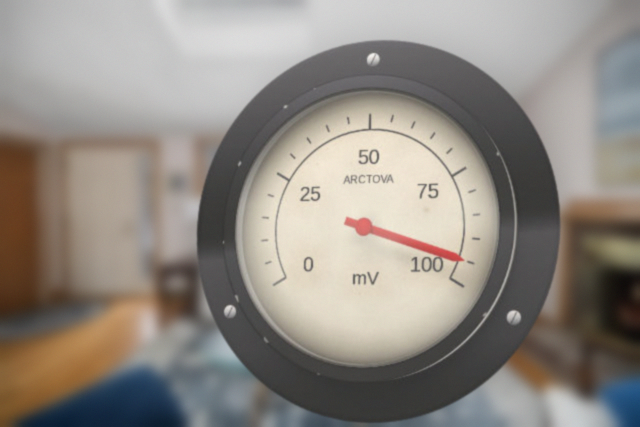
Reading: {"value": 95, "unit": "mV"}
